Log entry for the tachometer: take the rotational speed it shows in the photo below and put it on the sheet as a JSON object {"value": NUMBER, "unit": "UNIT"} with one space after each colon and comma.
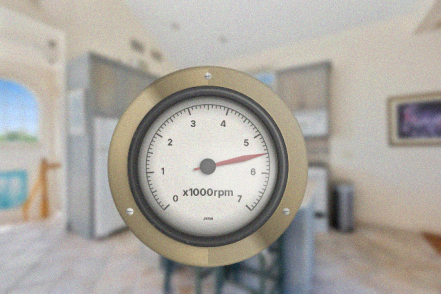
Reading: {"value": 5500, "unit": "rpm"}
